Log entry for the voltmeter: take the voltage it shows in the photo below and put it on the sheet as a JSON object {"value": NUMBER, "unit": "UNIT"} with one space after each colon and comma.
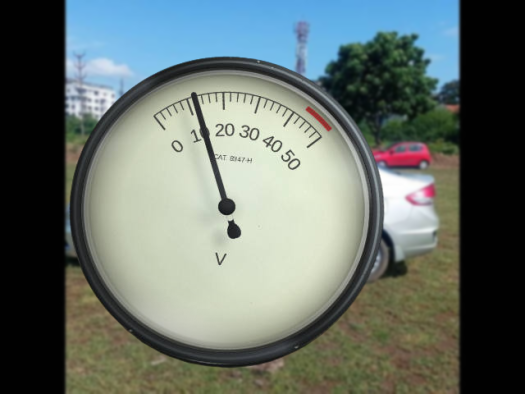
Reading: {"value": 12, "unit": "V"}
